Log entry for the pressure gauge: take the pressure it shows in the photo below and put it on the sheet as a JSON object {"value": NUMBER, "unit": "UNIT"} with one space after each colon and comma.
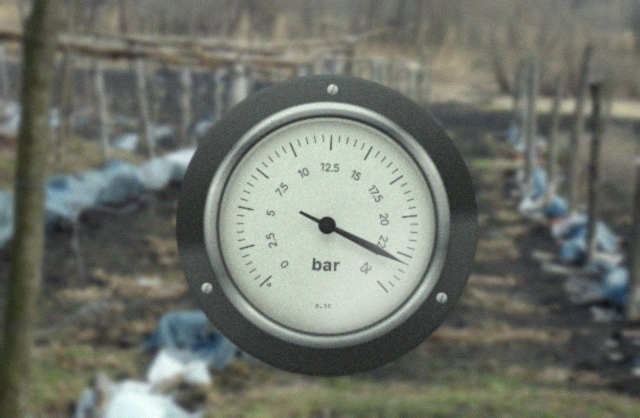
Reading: {"value": 23, "unit": "bar"}
